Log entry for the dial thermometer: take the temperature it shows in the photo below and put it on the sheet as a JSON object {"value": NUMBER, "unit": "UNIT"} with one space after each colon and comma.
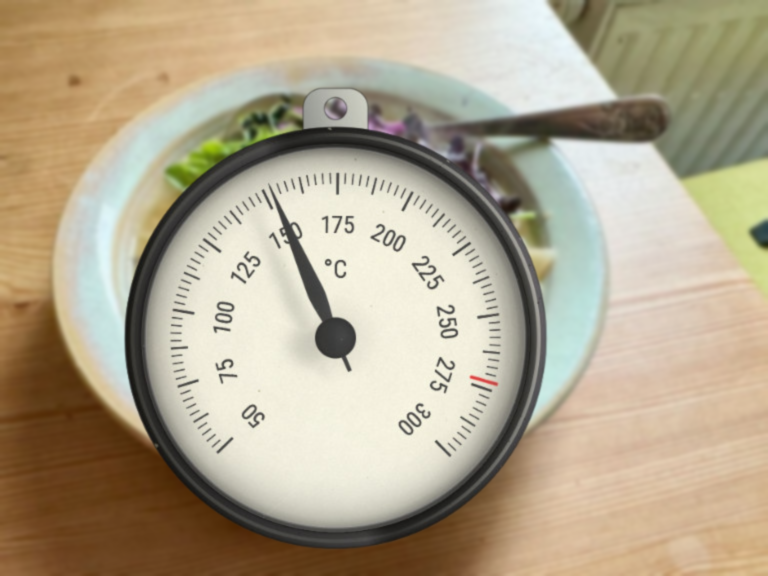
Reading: {"value": 152.5, "unit": "°C"}
